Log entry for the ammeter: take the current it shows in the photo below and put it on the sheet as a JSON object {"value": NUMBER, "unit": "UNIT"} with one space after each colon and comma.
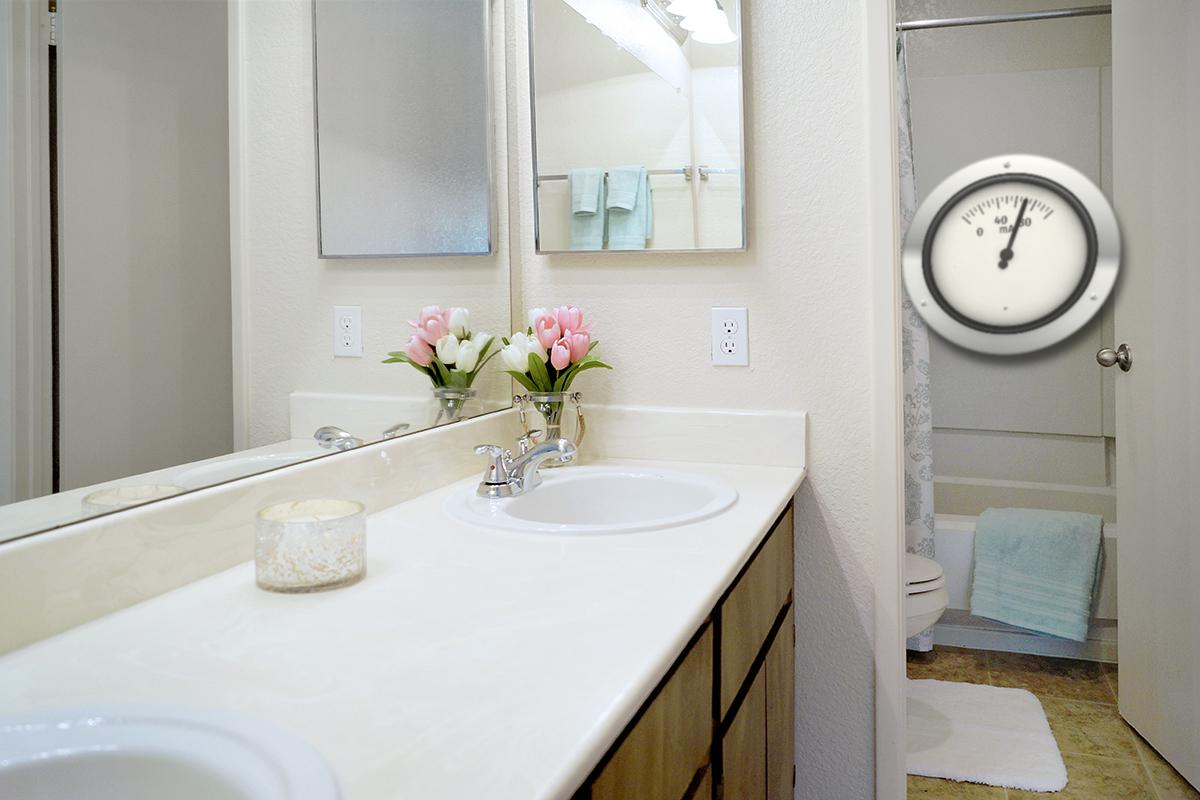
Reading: {"value": 70, "unit": "mA"}
